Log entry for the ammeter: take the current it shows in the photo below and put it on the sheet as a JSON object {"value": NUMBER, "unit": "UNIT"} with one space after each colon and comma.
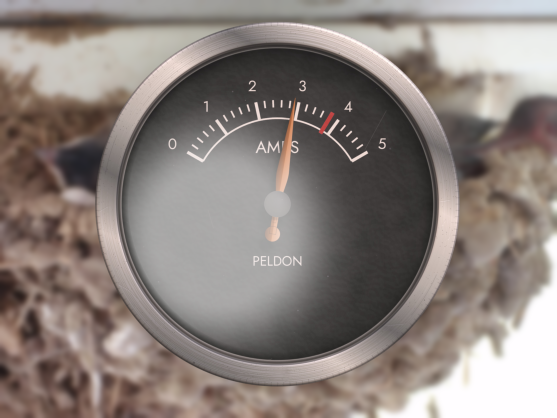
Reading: {"value": 2.9, "unit": "A"}
